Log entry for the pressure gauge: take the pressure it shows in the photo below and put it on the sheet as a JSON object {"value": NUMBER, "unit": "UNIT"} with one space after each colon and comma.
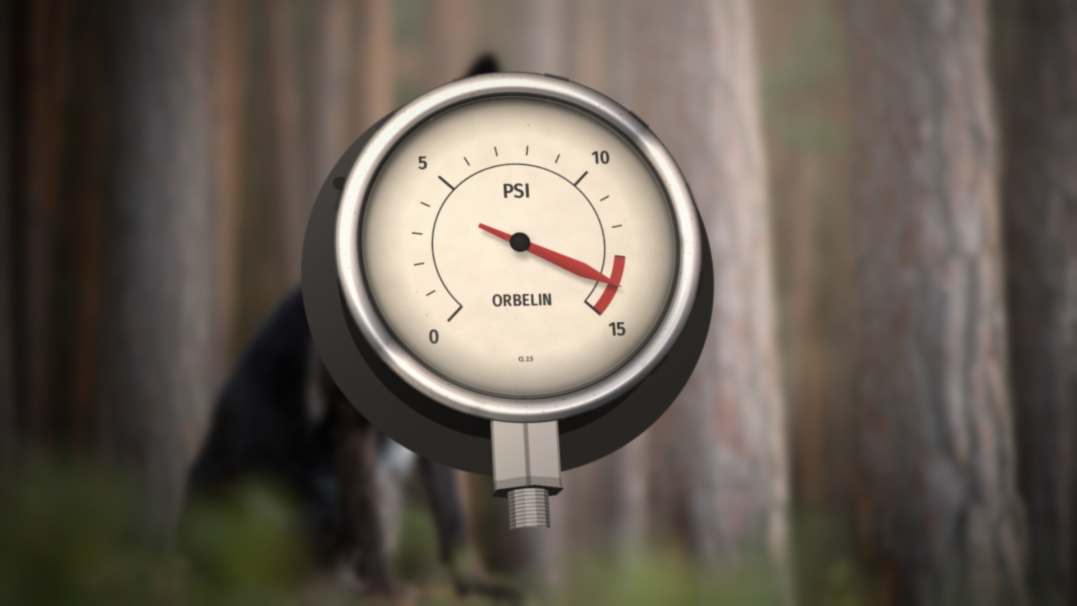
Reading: {"value": 14, "unit": "psi"}
